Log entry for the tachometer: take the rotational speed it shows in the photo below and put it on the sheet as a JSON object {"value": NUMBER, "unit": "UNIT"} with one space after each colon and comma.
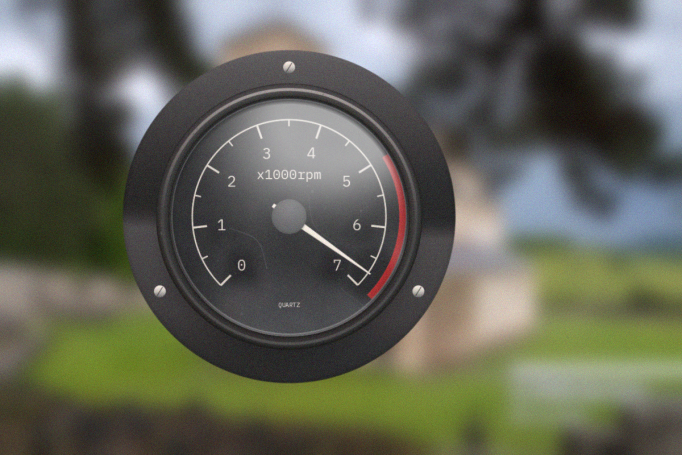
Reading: {"value": 6750, "unit": "rpm"}
